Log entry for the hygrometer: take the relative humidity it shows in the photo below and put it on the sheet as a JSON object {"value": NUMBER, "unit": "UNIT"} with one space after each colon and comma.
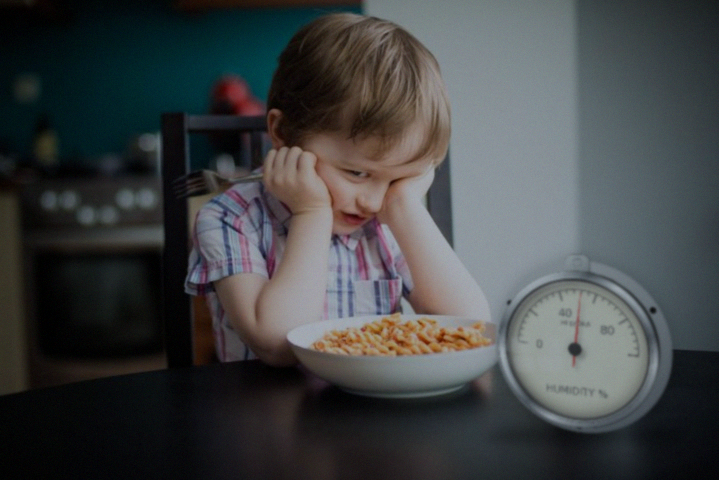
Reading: {"value": 52, "unit": "%"}
